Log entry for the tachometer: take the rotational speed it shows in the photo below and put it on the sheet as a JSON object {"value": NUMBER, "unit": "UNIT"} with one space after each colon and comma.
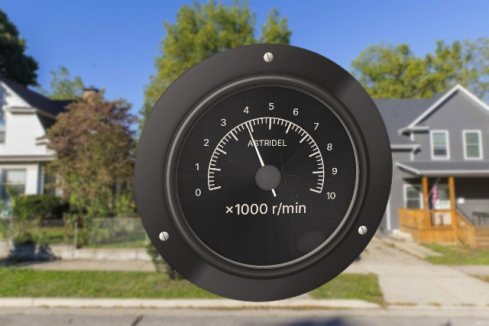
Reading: {"value": 3800, "unit": "rpm"}
